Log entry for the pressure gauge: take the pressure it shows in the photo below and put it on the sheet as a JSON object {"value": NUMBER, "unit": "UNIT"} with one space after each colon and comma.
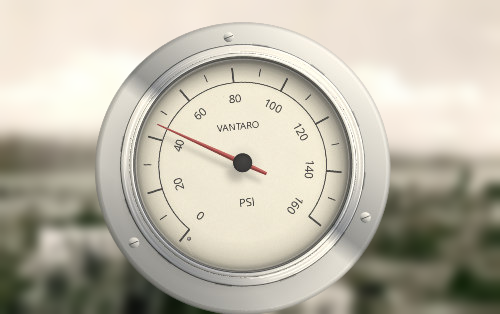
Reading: {"value": 45, "unit": "psi"}
